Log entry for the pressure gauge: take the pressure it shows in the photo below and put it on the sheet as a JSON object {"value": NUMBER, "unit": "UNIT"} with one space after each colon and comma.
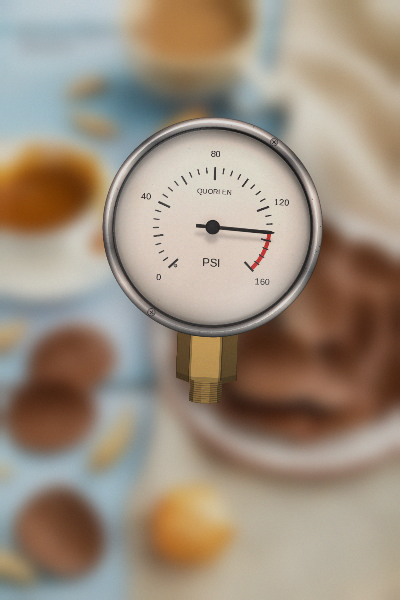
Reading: {"value": 135, "unit": "psi"}
